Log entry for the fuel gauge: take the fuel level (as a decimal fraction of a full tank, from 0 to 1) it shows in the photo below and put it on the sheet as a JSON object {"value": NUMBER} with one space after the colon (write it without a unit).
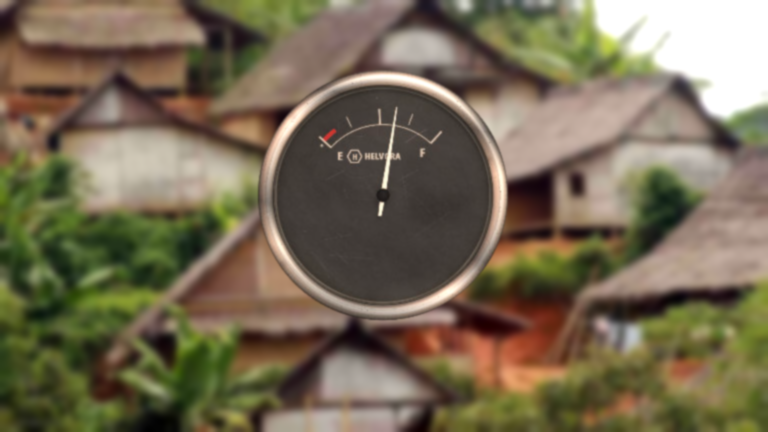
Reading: {"value": 0.625}
